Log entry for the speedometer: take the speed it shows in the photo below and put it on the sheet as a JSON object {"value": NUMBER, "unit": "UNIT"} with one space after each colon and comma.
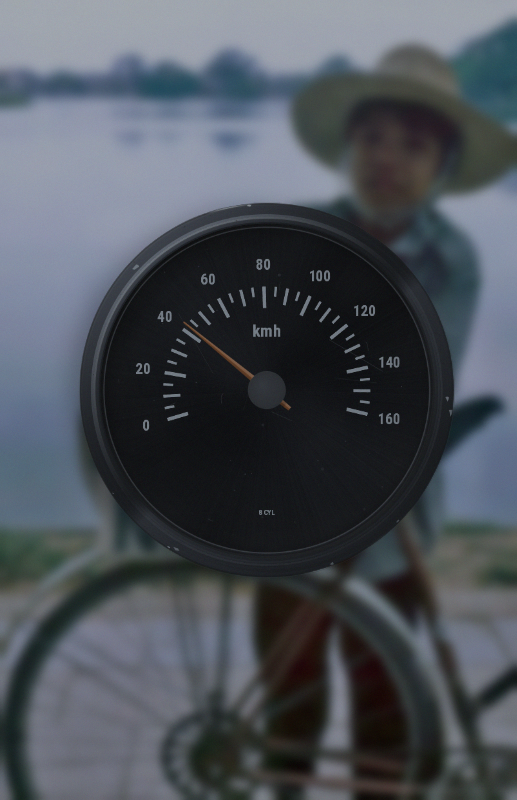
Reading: {"value": 42.5, "unit": "km/h"}
